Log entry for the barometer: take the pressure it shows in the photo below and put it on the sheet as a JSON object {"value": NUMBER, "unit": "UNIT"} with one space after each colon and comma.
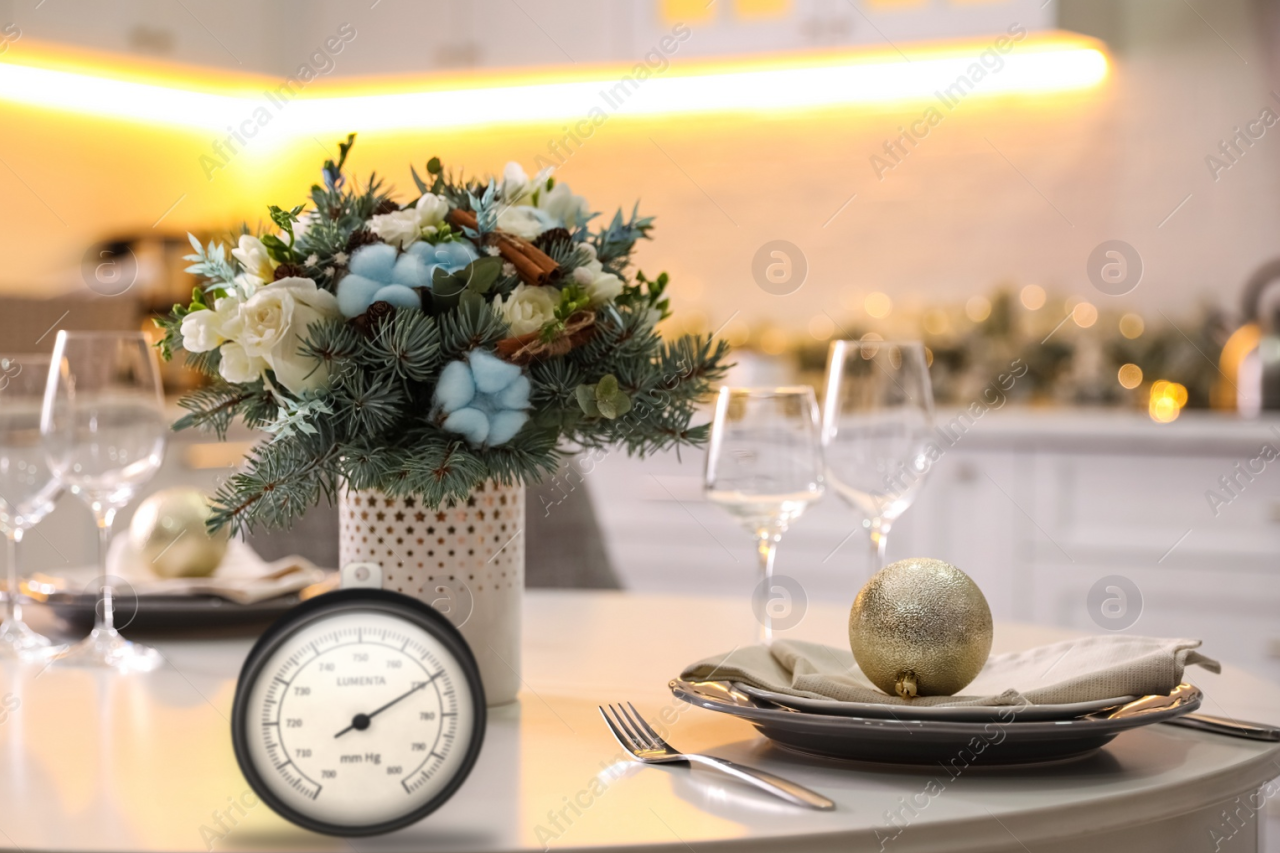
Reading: {"value": 770, "unit": "mmHg"}
